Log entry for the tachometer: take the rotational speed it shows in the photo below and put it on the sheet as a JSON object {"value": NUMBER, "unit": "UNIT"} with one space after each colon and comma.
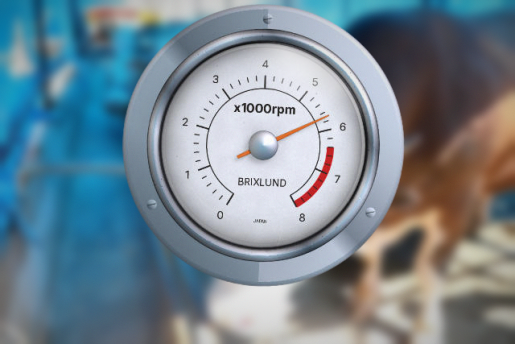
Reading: {"value": 5700, "unit": "rpm"}
